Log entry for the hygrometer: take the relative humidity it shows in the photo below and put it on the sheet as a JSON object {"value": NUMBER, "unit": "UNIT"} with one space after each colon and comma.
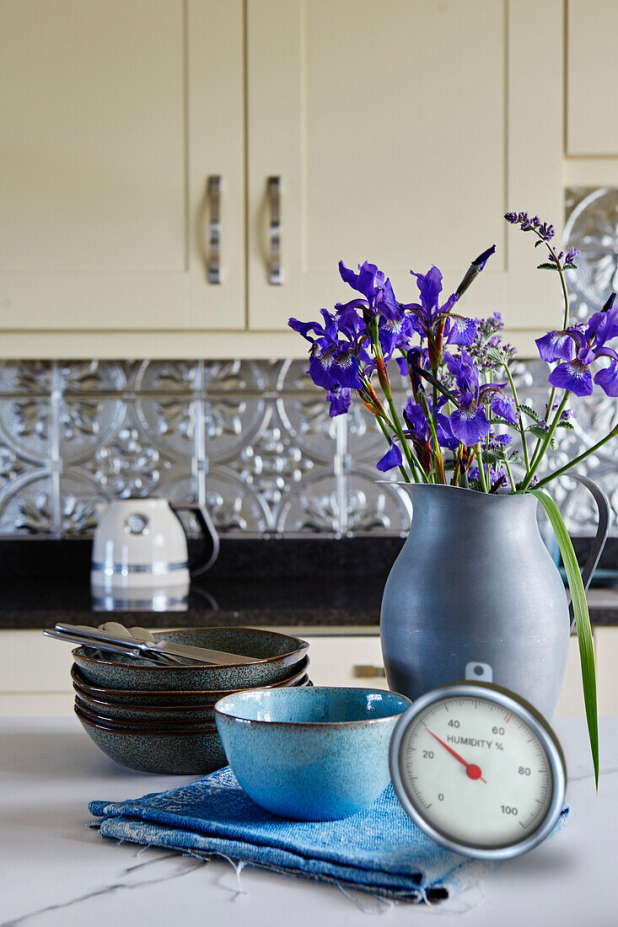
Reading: {"value": 30, "unit": "%"}
